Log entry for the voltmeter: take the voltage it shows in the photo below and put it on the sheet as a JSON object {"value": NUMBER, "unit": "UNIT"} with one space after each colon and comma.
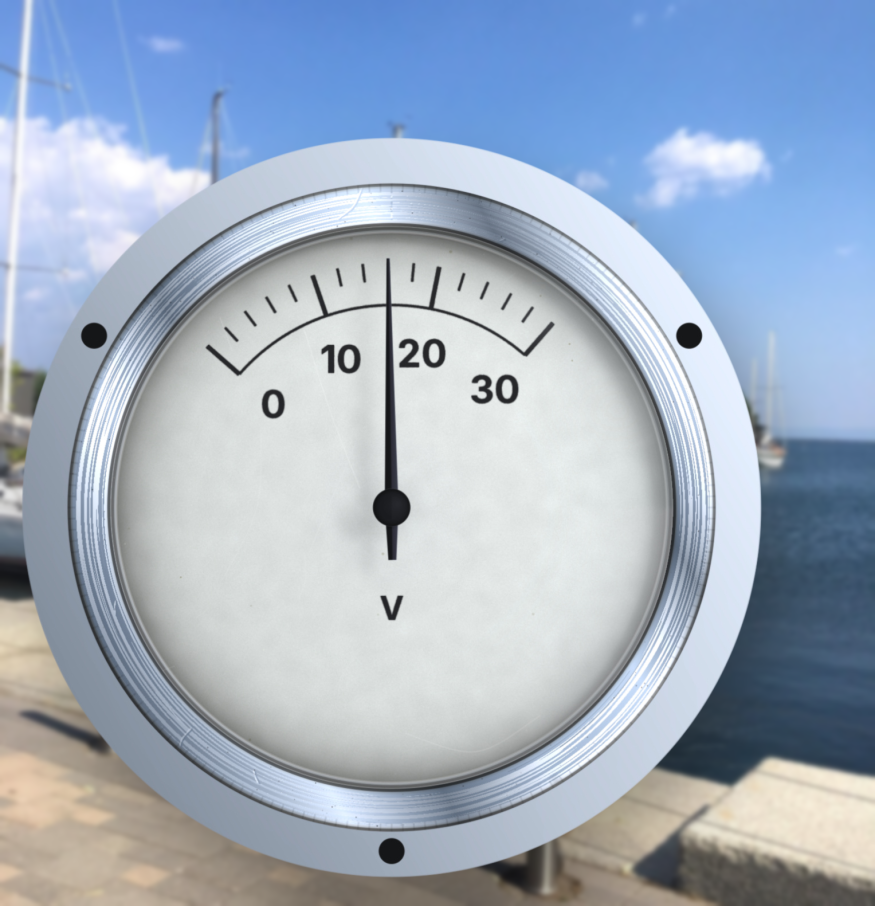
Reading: {"value": 16, "unit": "V"}
